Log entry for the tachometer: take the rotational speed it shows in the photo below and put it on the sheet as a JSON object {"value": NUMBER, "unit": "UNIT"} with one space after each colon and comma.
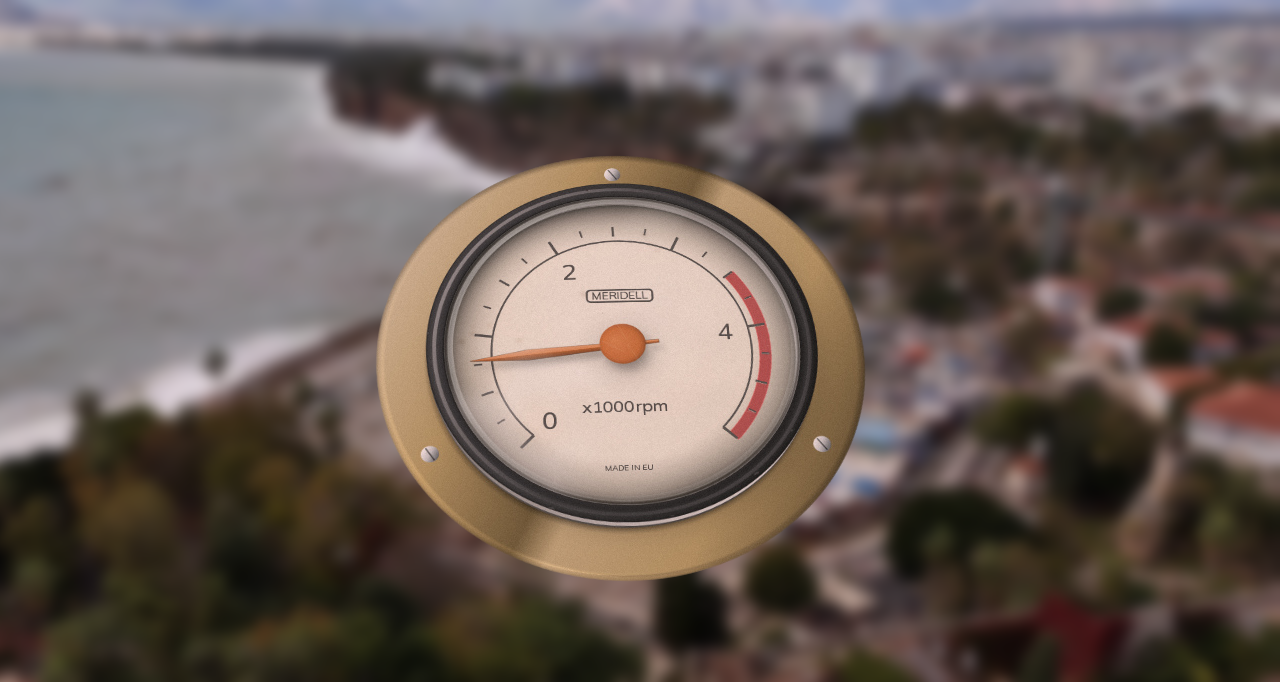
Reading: {"value": 750, "unit": "rpm"}
